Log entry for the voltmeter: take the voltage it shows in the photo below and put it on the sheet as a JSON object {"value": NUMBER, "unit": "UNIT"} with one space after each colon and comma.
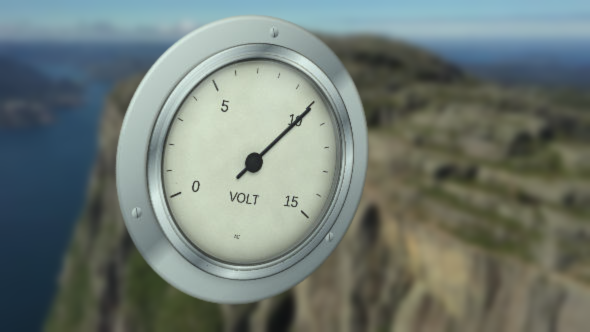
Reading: {"value": 10, "unit": "V"}
